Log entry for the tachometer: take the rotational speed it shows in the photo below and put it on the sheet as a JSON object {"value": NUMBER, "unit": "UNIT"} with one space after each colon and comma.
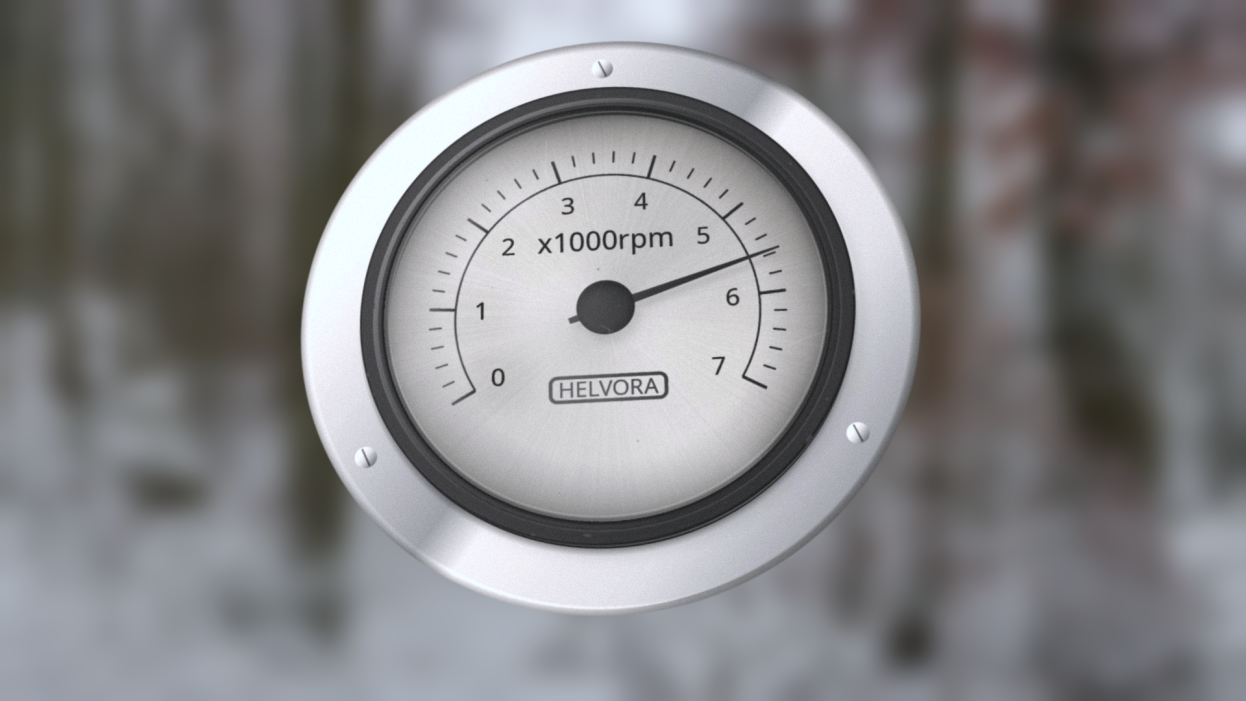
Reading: {"value": 5600, "unit": "rpm"}
